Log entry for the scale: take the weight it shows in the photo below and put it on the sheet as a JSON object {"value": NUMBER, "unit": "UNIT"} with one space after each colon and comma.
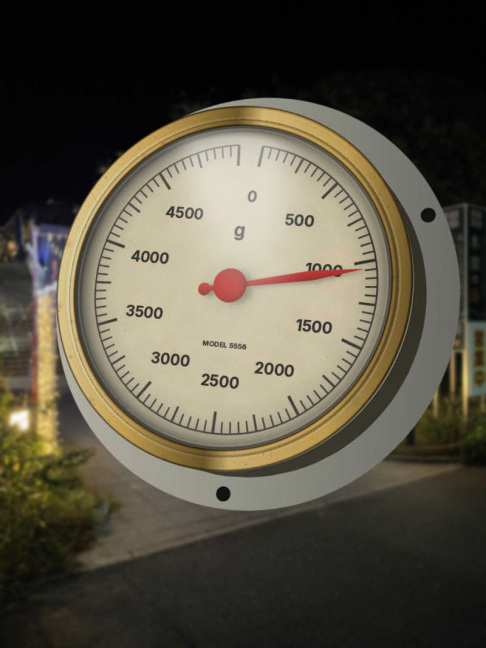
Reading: {"value": 1050, "unit": "g"}
